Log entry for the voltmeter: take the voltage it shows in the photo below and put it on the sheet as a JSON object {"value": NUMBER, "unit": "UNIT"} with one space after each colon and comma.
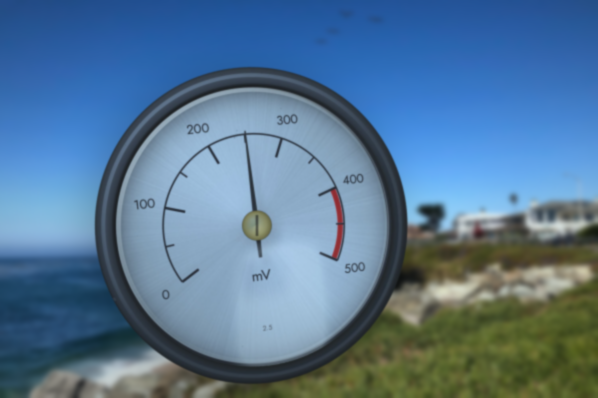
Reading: {"value": 250, "unit": "mV"}
